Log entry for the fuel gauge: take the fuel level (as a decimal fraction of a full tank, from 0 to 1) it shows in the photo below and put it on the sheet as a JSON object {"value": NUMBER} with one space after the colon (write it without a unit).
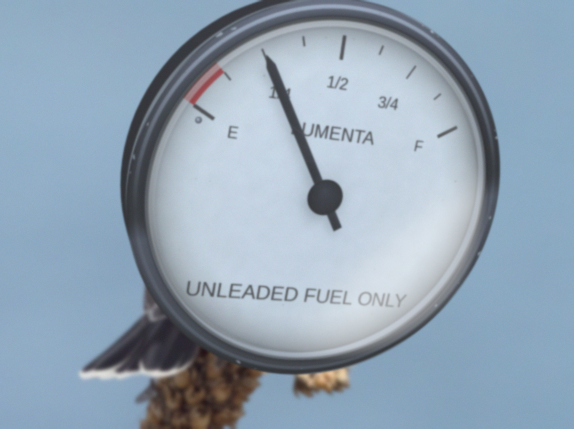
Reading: {"value": 0.25}
